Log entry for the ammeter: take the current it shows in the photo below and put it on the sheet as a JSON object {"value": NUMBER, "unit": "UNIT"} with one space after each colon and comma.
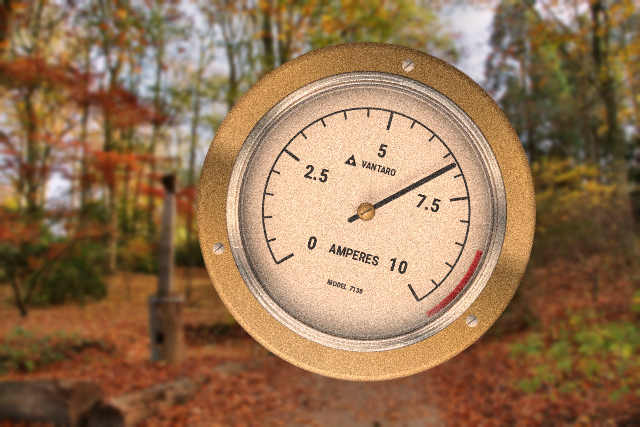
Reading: {"value": 6.75, "unit": "A"}
